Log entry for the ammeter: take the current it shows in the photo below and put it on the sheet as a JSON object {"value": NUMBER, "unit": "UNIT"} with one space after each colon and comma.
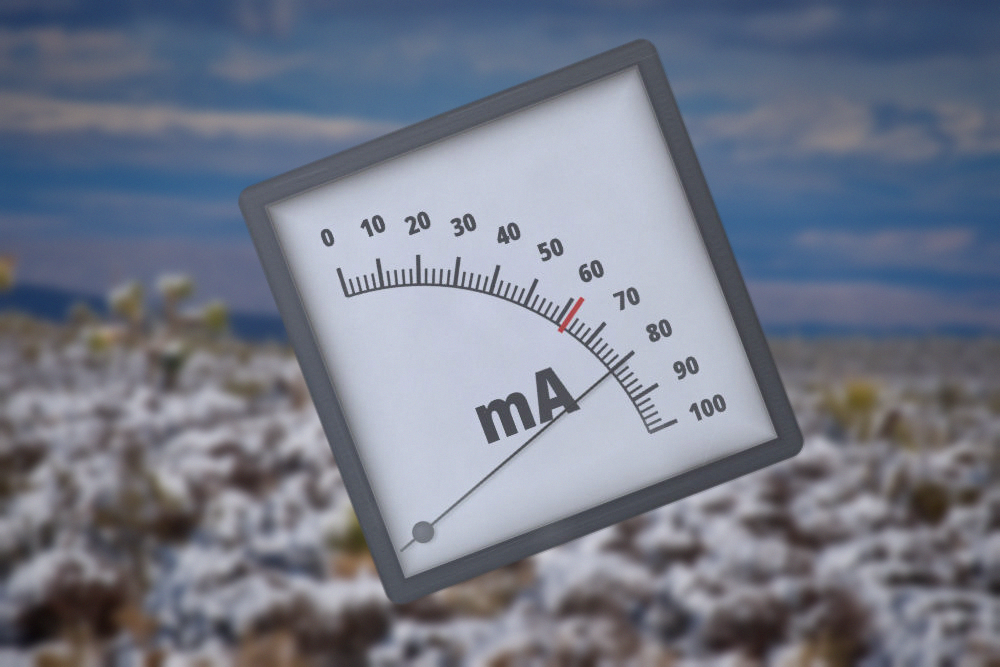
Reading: {"value": 80, "unit": "mA"}
